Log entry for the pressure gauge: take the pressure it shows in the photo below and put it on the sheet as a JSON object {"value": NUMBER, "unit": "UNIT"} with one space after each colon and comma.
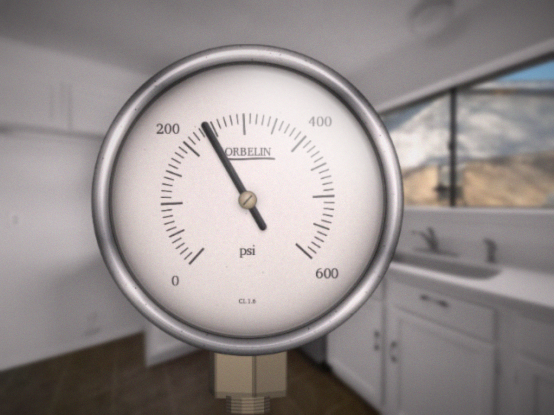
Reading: {"value": 240, "unit": "psi"}
